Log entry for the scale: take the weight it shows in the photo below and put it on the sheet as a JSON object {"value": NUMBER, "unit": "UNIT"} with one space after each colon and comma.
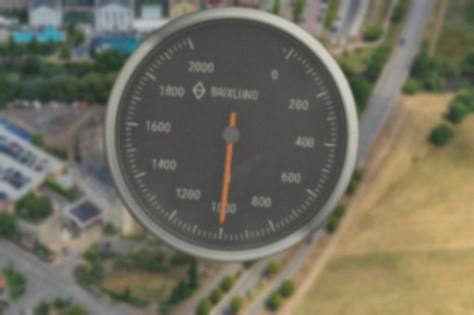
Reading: {"value": 1000, "unit": "g"}
